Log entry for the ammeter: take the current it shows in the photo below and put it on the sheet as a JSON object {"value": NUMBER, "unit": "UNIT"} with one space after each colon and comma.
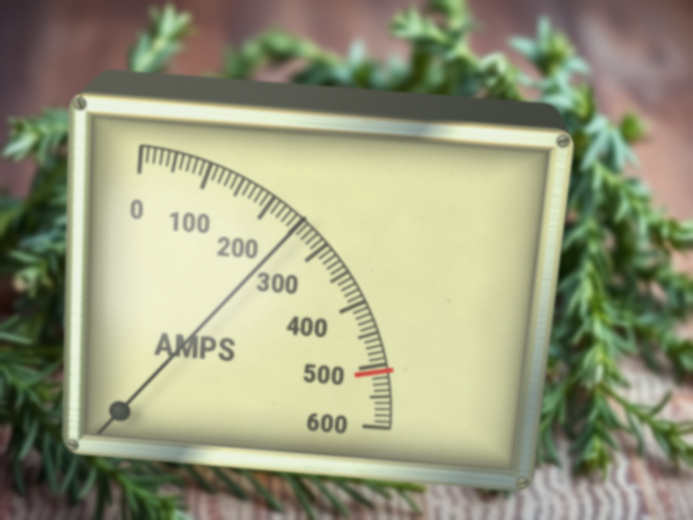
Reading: {"value": 250, "unit": "A"}
